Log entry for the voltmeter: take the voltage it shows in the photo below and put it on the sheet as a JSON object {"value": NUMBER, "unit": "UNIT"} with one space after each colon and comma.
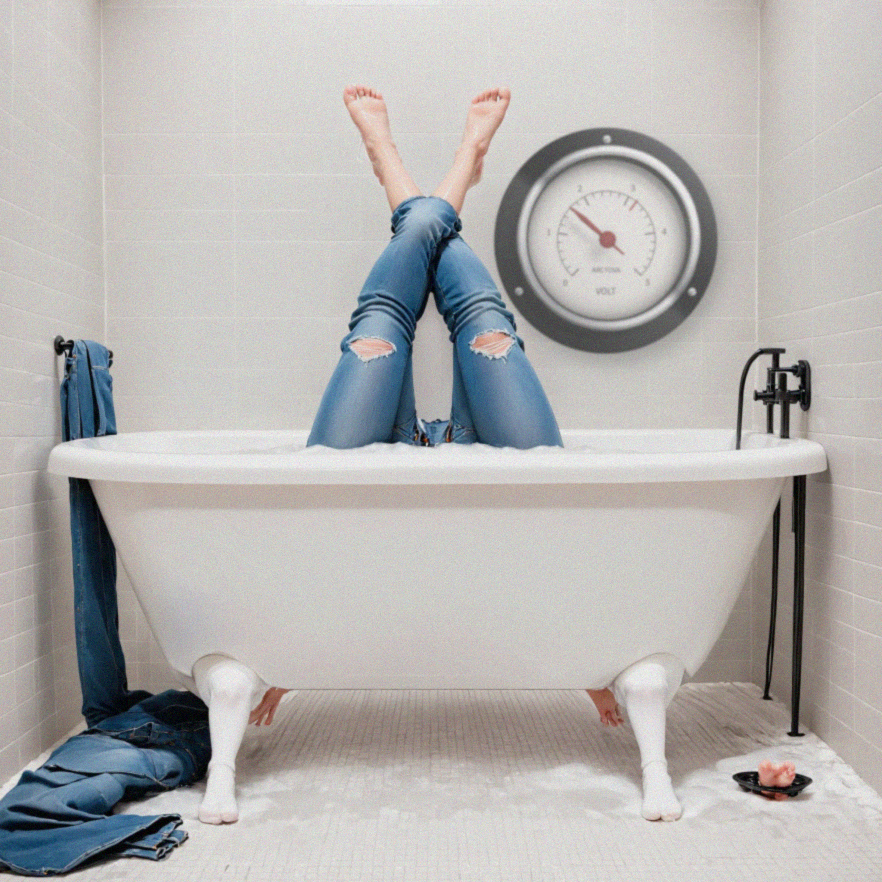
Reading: {"value": 1.6, "unit": "V"}
